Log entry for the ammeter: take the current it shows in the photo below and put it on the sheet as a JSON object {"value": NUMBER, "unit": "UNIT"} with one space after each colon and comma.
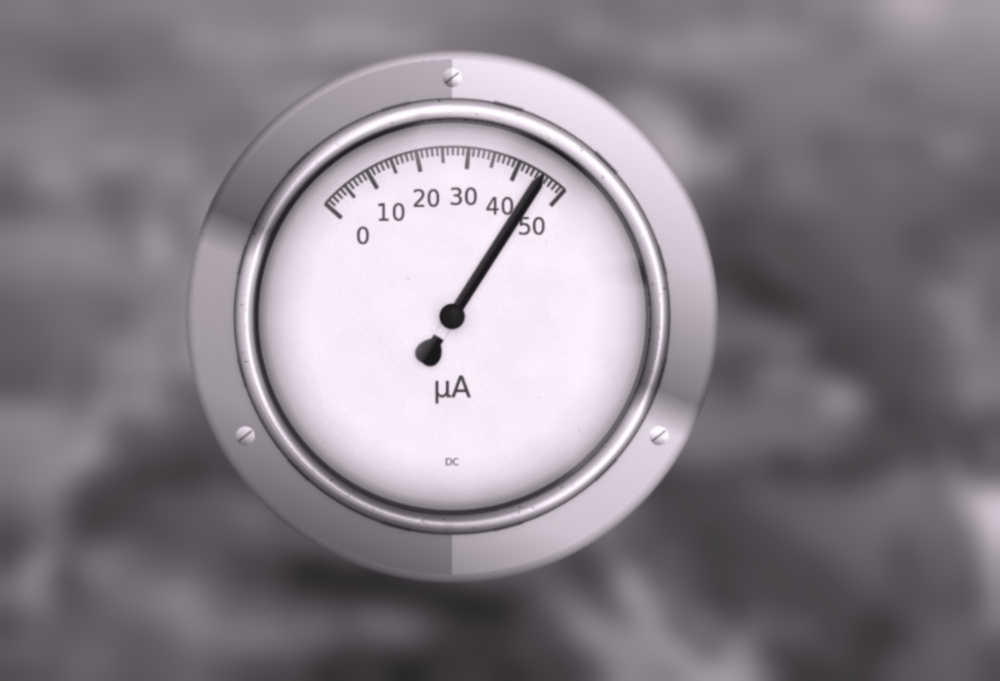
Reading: {"value": 45, "unit": "µA"}
